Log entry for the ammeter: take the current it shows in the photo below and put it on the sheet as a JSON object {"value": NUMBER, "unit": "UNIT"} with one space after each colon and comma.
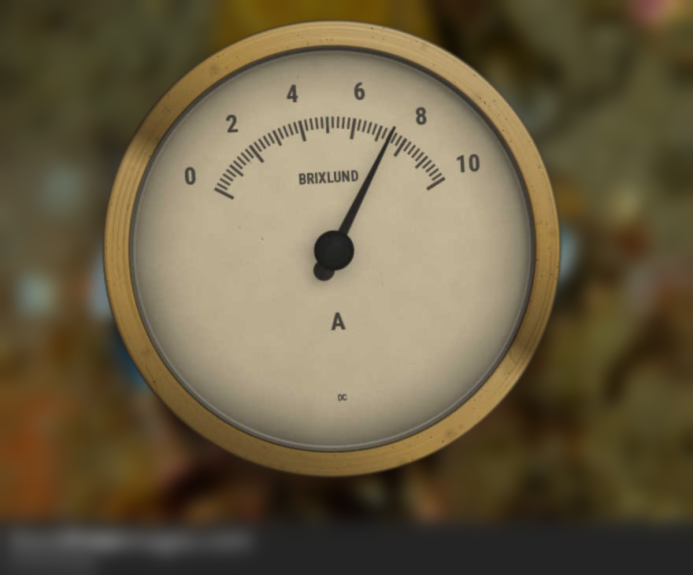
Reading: {"value": 7.4, "unit": "A"}
